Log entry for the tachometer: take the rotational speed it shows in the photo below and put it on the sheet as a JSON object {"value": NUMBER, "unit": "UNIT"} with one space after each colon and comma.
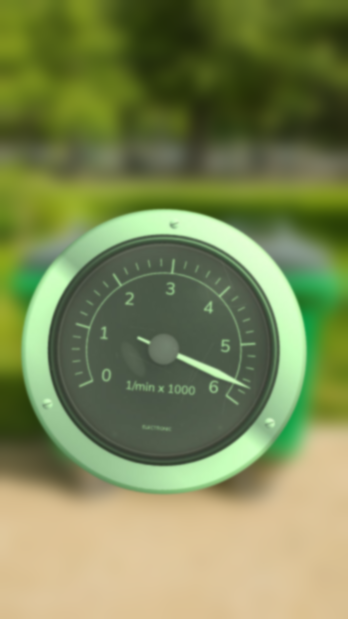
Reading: {"value": 5700, "unit": "rpm"}
